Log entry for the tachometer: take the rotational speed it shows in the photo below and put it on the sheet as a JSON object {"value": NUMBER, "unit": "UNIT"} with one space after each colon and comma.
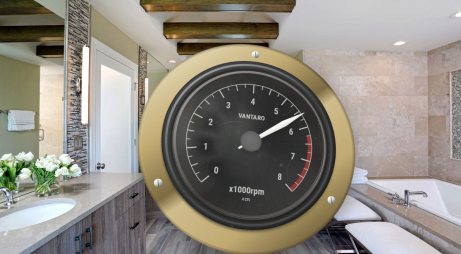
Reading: {"value": 5625, "unit": "rpm"}
